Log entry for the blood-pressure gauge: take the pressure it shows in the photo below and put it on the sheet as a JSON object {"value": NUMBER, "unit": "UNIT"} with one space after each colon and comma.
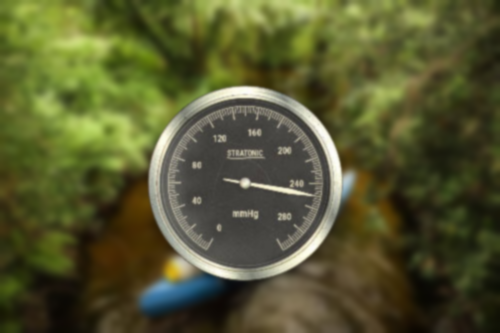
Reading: {"value": 250, "unit": "mmHg"}
